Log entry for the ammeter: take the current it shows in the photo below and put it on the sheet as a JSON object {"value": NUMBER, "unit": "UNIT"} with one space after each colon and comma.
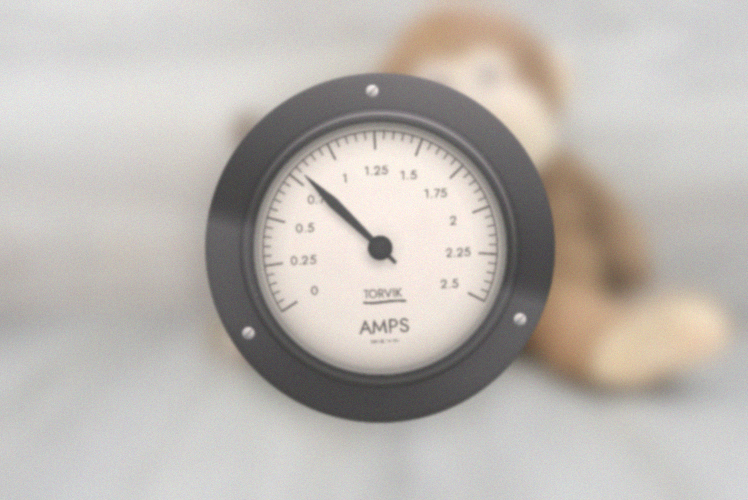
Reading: {"value": 0.8, "unit": "A"}
